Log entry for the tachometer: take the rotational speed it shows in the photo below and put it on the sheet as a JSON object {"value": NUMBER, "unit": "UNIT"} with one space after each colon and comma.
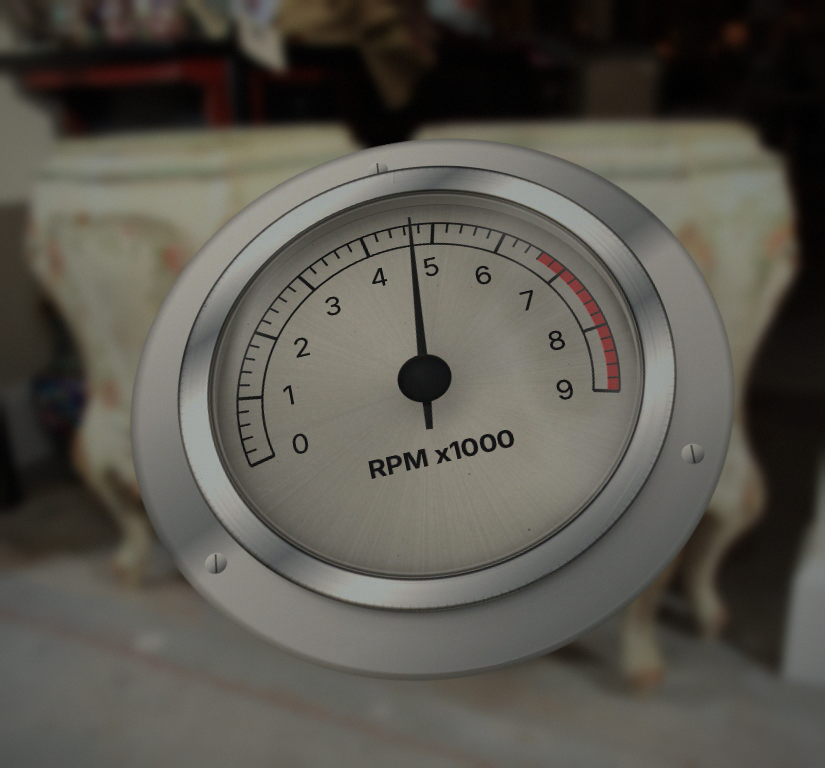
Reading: {"value": 4700, "unit": "rpm"}
